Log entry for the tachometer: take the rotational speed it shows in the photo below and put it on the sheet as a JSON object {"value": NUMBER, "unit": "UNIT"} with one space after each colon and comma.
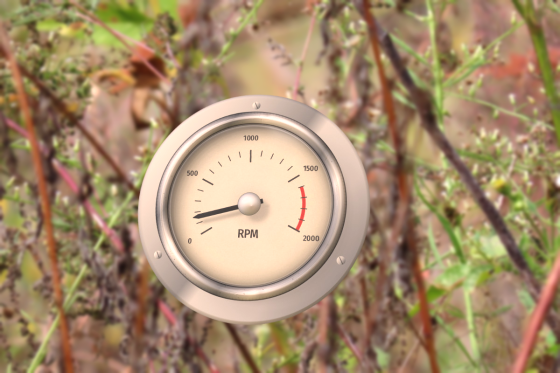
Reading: {"value": 150, "unit": "rpm"}
